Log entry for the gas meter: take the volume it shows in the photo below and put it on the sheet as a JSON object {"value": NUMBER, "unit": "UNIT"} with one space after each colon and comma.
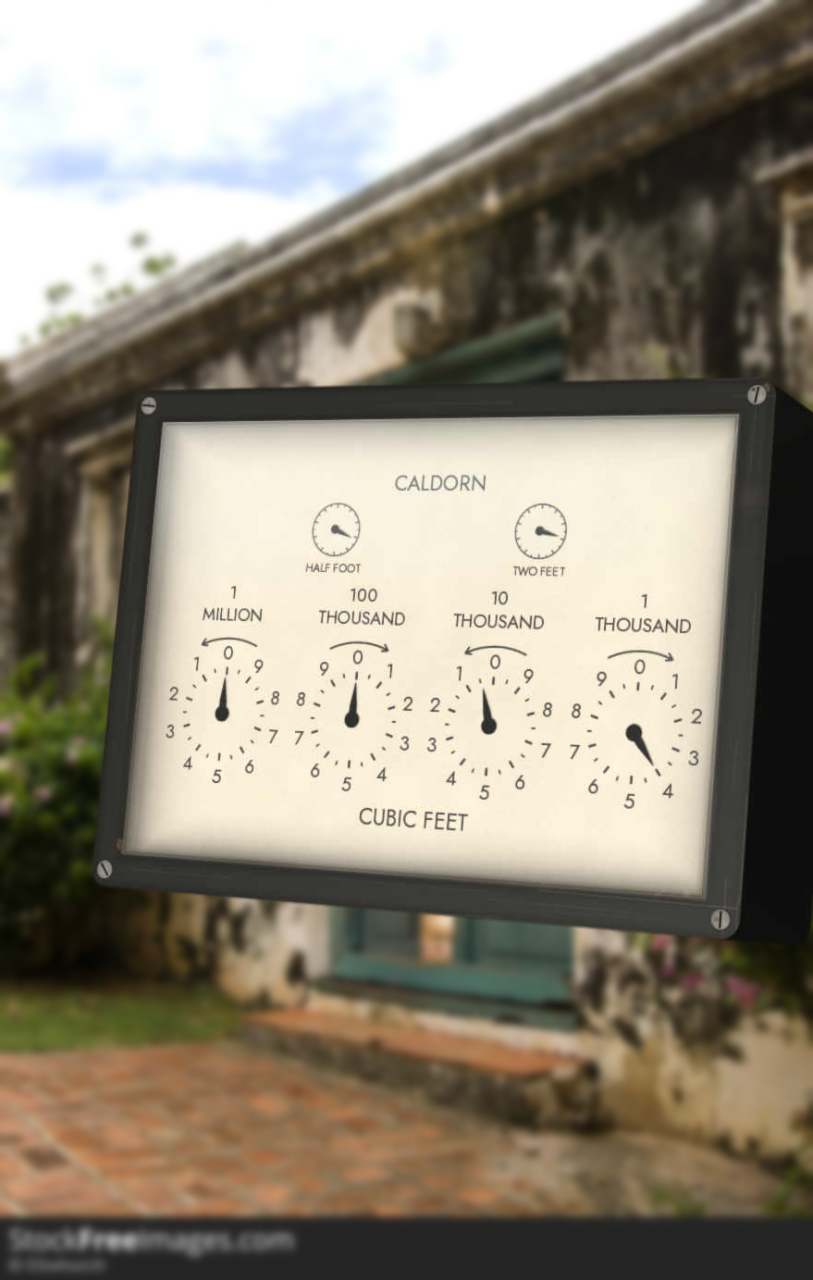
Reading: {"value": 400, "unit": "ft³"}
